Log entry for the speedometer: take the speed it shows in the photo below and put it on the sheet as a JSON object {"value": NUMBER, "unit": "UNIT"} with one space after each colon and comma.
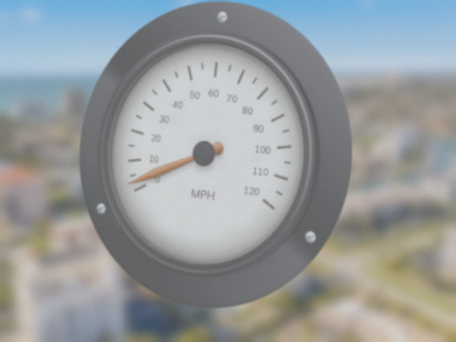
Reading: {"value": 2.5, "unit": "mph"}
